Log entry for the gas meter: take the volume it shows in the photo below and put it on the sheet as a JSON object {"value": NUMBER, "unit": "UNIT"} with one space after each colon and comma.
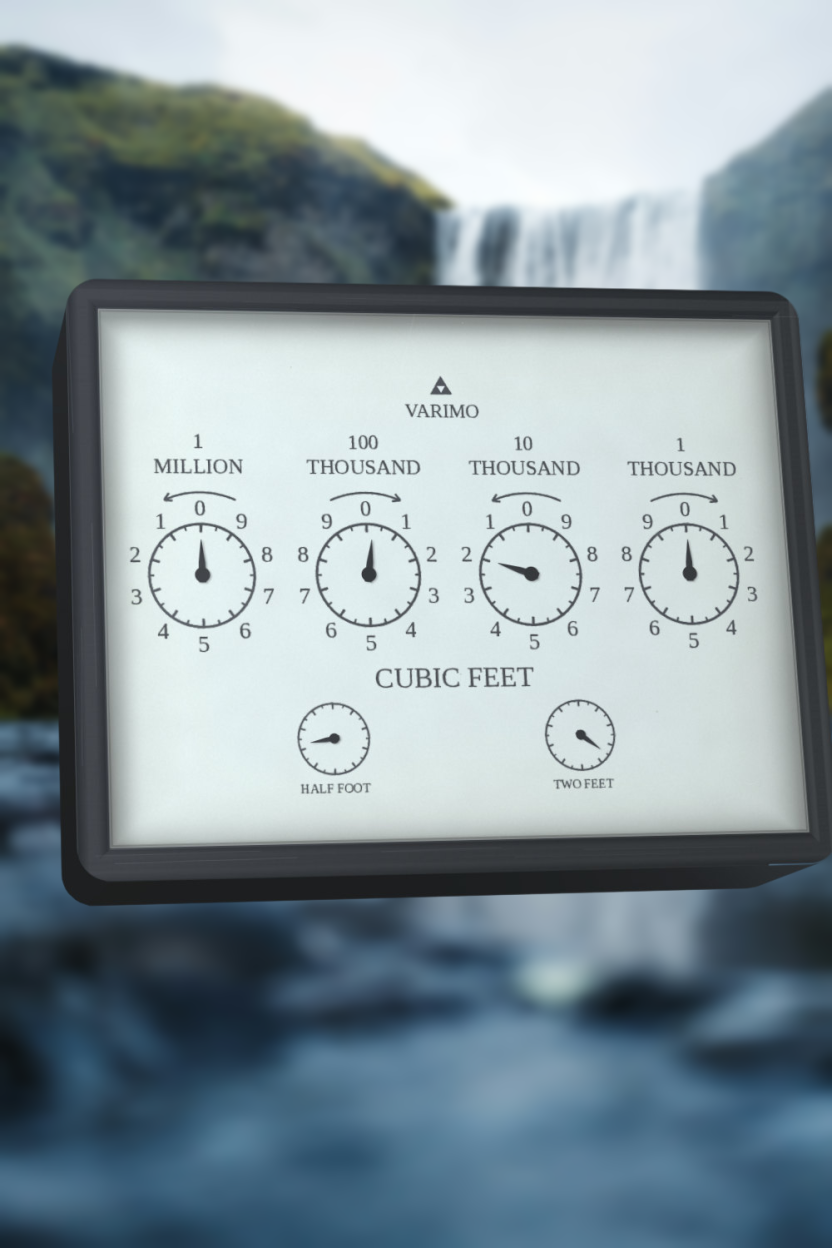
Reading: {"value": 2000, "unit": "ft³"}
